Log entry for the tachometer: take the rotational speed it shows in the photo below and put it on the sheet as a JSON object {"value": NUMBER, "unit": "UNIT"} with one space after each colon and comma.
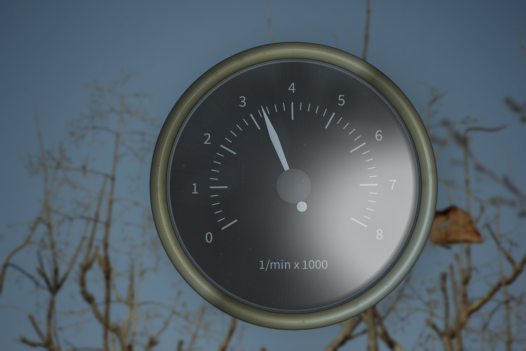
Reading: {"value": 3300, "unit": "rpm"}
